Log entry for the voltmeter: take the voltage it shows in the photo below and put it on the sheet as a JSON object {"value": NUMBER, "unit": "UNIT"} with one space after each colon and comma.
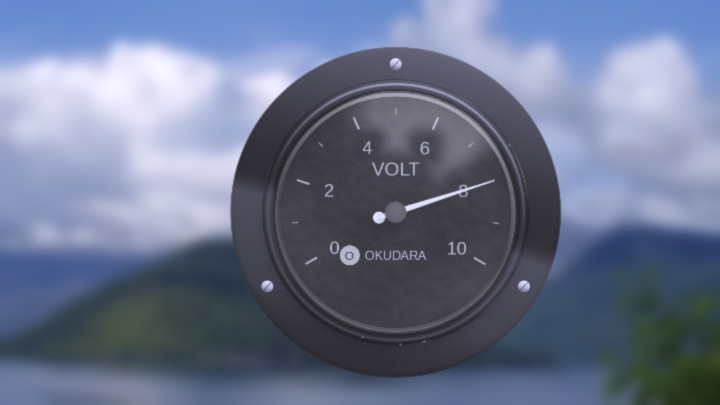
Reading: {"value": 8, "unit": "V"}
